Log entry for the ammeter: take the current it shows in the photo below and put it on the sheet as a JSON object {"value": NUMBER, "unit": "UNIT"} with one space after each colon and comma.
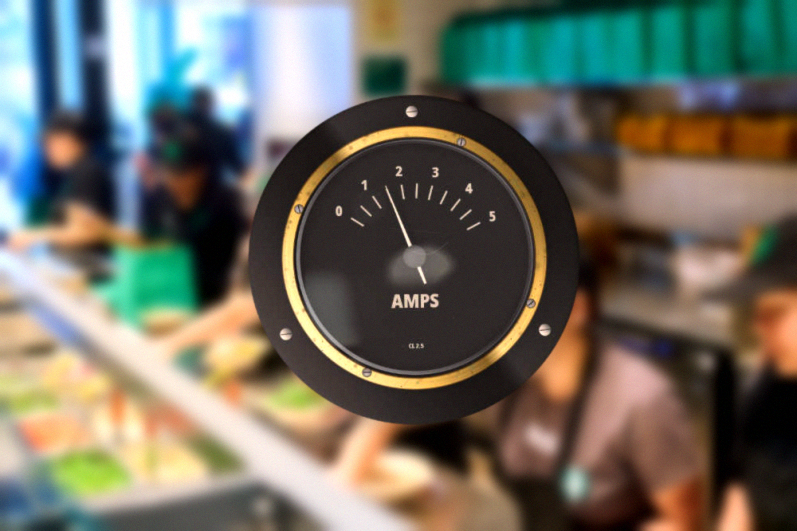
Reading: {"value": 1.5, "unit": "A"}
